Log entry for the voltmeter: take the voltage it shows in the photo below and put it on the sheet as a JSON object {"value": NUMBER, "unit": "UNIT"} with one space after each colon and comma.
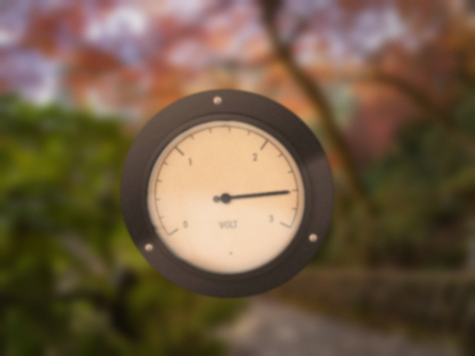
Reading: {"value": 2.6, "unit": "V"}
